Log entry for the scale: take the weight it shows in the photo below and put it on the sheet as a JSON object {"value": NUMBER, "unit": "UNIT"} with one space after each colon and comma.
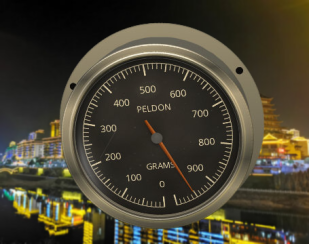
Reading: {"value": 950, "unit": "g"}
